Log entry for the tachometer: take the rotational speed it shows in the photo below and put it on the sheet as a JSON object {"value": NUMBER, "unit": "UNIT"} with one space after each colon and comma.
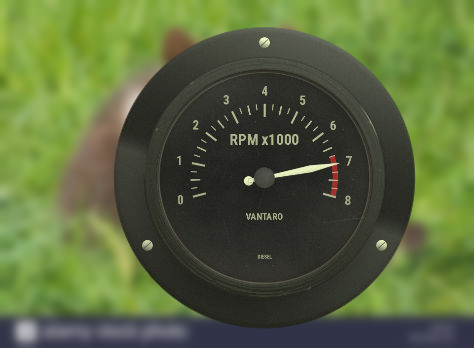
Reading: {"value": 7000, "unit": "rpm"}
